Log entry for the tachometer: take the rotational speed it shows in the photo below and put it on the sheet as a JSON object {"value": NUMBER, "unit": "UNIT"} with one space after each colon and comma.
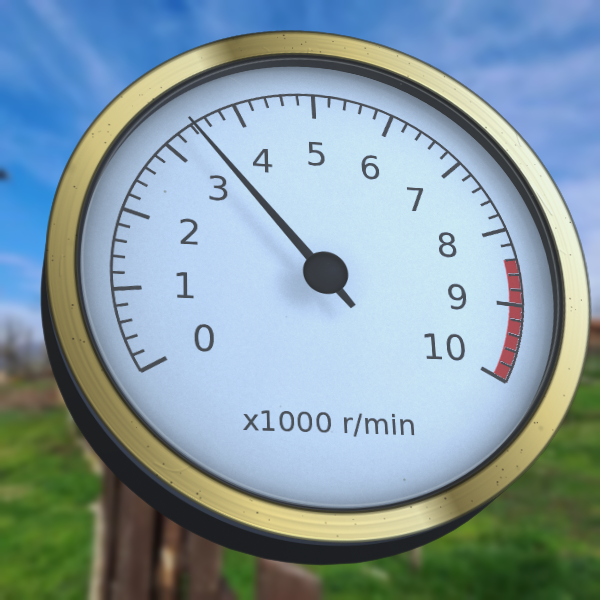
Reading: {"value": 3400, "unit": "rpm"}
